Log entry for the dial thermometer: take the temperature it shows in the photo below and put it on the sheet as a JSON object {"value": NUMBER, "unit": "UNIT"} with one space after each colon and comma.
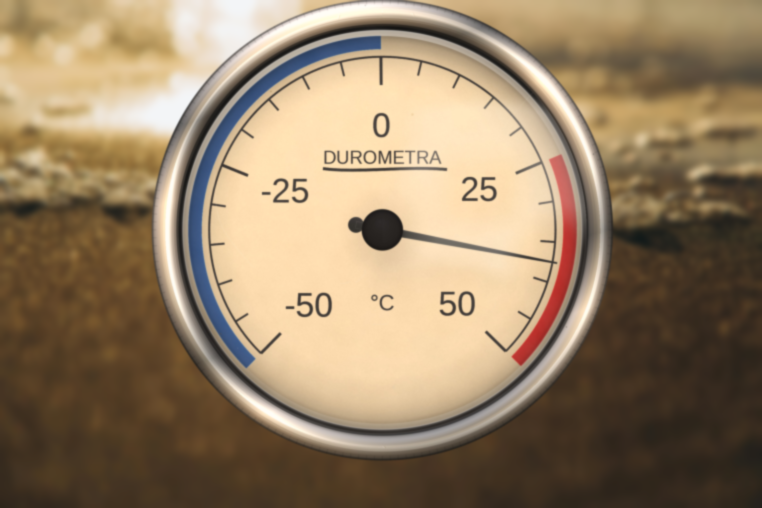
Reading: {"value": 37.5, "unit": "°C"}
